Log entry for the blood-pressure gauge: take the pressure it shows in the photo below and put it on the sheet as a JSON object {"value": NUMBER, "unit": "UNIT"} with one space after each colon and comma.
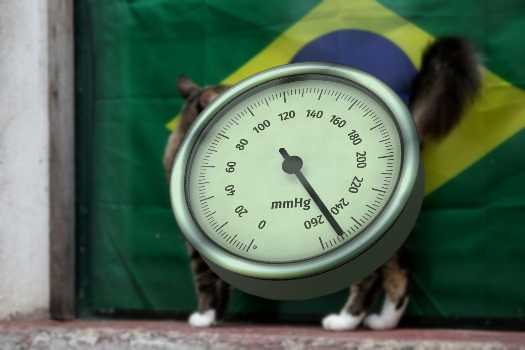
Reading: {"value": 250, "unit": "mmHg"}
